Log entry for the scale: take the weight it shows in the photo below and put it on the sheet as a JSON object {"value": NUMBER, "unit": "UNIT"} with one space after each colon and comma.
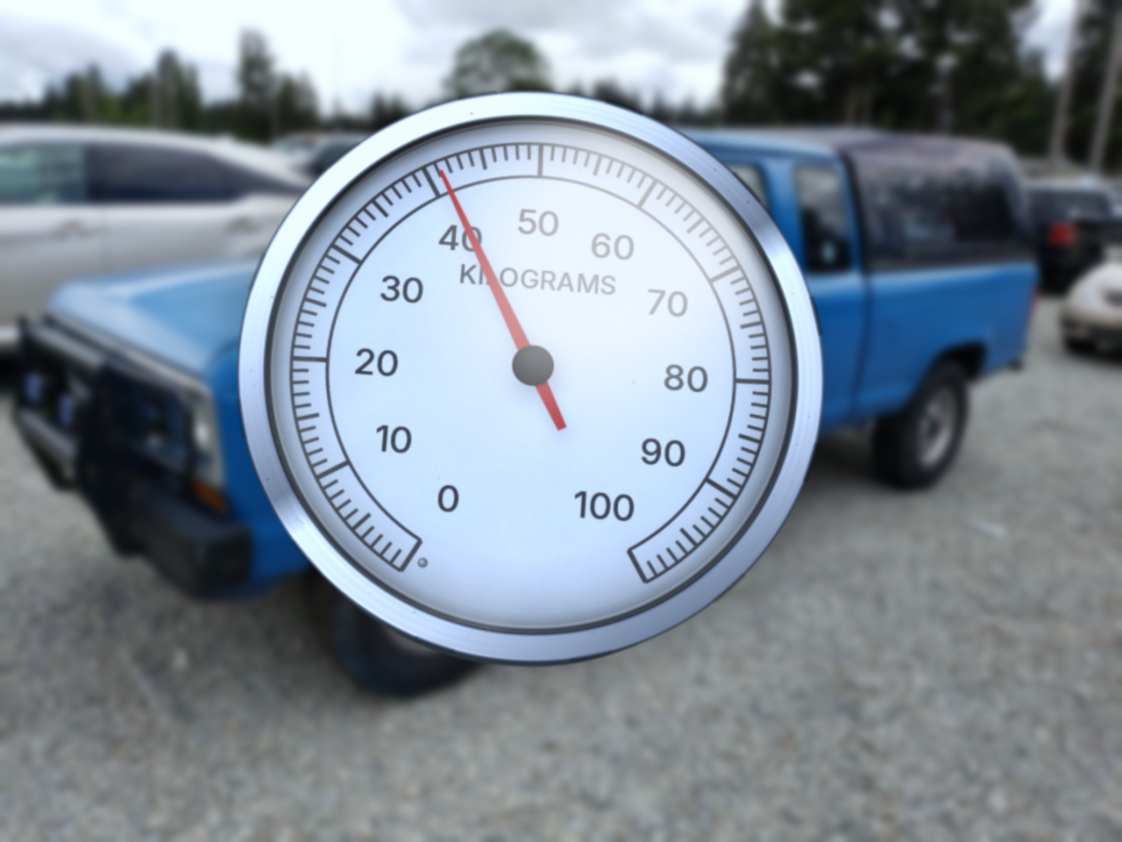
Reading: {"value": 41, "unit": "kg"}
